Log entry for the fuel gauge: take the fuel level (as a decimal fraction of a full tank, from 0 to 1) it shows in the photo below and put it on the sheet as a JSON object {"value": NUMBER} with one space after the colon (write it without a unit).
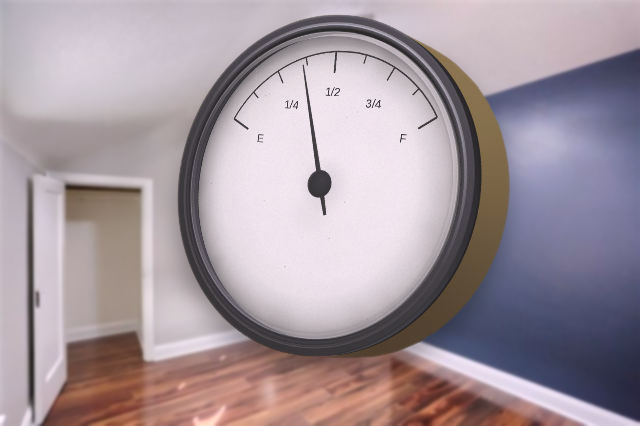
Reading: {"value": 0.375}
